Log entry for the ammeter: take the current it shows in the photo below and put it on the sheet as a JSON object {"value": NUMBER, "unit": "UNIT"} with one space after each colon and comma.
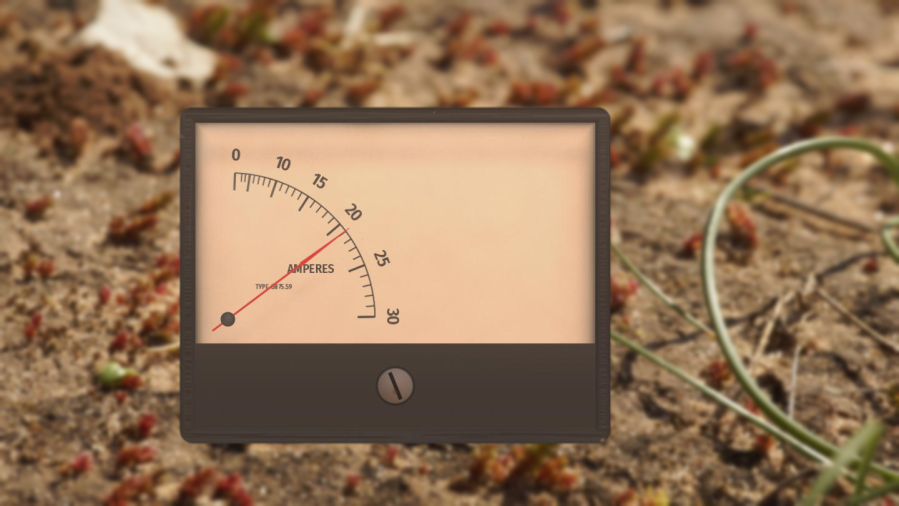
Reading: {"value": 21, "unit": "A"}
